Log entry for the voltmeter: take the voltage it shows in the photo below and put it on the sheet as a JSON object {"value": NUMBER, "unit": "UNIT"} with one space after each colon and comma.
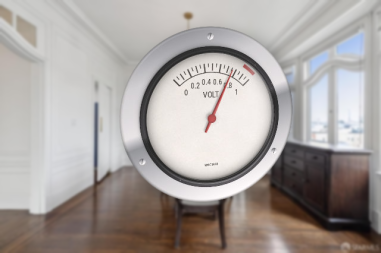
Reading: {"value": 0.75, "unit": "V"}
